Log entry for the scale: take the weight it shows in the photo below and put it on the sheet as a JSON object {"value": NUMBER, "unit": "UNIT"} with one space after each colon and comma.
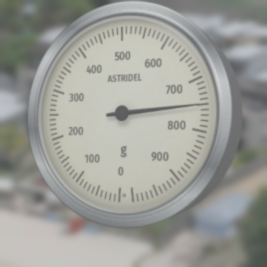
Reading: {"value": 750, "unit": "g"}
